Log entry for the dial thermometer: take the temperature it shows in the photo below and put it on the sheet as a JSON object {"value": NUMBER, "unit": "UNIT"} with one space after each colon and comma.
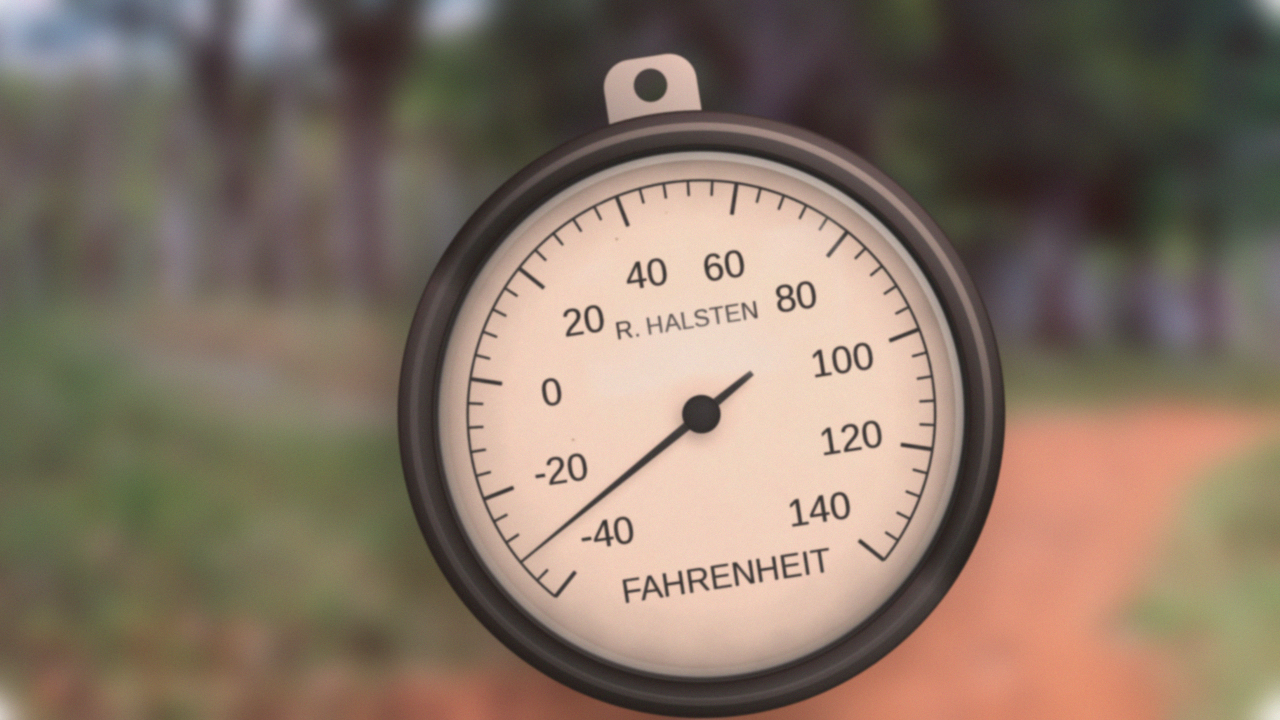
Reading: {"value": -32, "unit": "°F"}
